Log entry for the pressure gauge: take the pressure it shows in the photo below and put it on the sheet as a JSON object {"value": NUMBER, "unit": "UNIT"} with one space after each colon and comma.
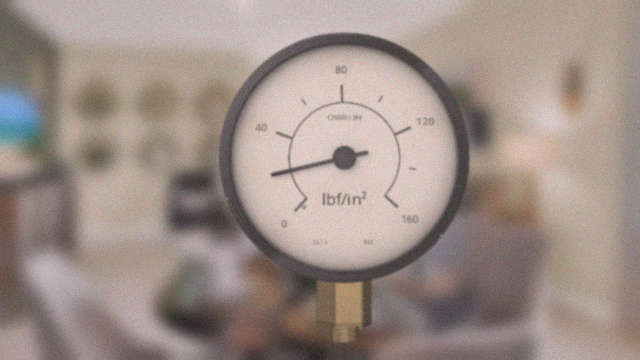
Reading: {"value": 20, "unit": "psi"}
